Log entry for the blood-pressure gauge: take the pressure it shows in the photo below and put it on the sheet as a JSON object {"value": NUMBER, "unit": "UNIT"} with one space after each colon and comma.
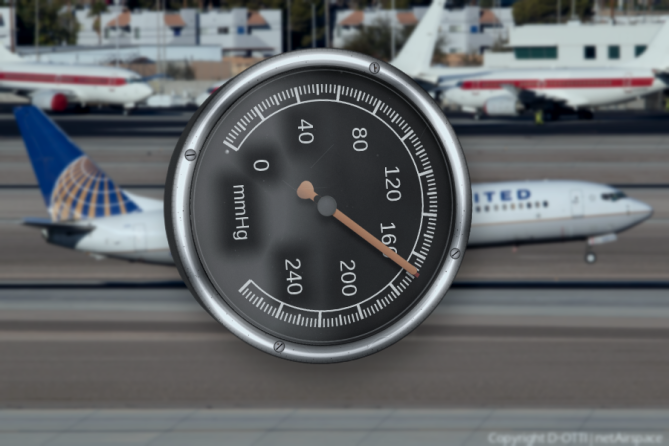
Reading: {"value": 168, "unit": "mmHg"}
